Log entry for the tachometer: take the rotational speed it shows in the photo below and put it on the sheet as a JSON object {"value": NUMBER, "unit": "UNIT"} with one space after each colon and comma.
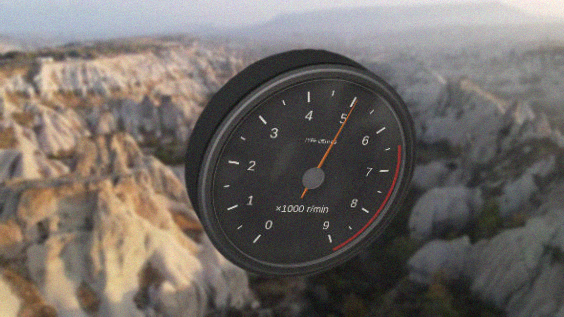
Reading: {"value": 5000, "unit": "rpm"}
